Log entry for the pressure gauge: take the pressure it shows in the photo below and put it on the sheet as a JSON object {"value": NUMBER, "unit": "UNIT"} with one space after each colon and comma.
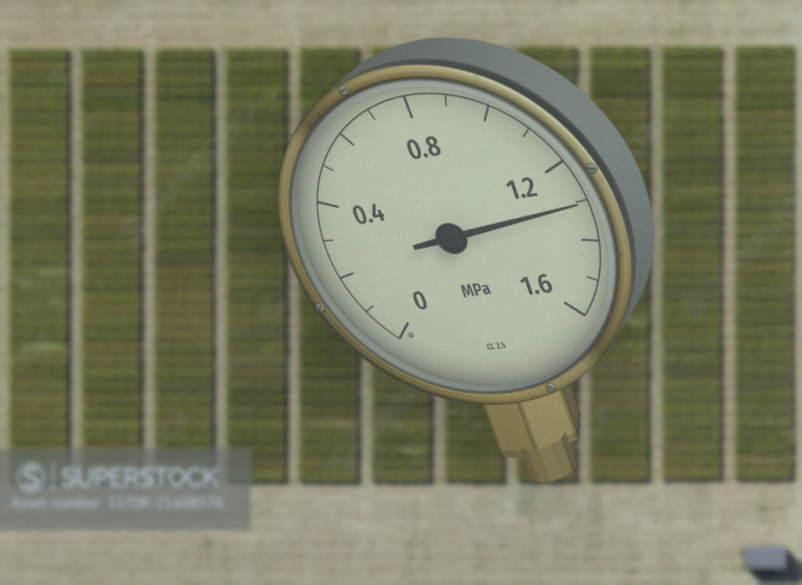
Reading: {"value": 1.3, "unit": "MPa"}
